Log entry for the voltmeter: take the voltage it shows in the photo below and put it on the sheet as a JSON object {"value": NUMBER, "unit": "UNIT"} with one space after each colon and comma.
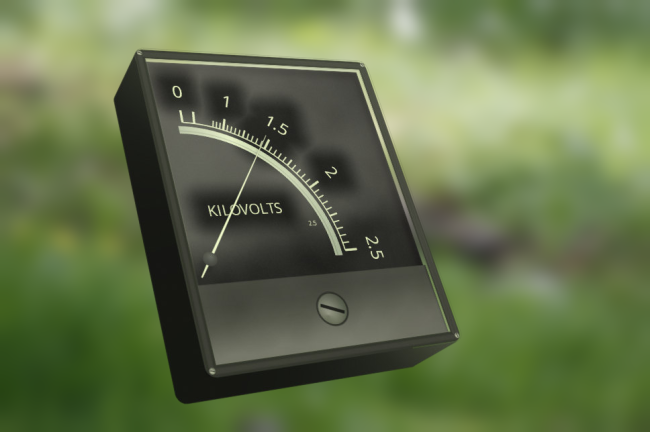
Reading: {"value": 1.45, "unit": "kV"}
